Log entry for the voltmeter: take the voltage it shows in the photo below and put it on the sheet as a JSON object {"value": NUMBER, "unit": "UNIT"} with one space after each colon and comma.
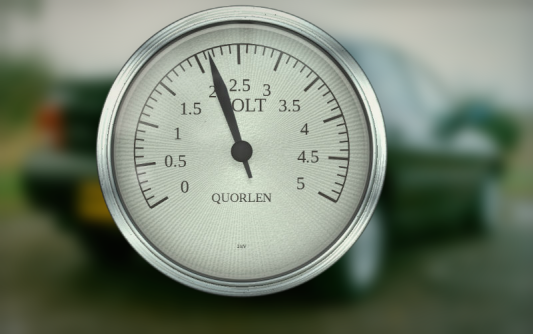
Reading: {"value": 2.15, "unit": "V"}
